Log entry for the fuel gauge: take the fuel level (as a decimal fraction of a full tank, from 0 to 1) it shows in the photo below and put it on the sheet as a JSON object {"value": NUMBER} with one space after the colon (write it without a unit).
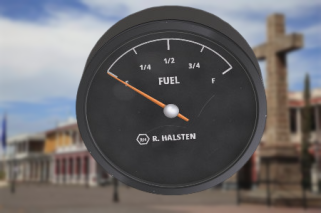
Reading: {"value": 0}
